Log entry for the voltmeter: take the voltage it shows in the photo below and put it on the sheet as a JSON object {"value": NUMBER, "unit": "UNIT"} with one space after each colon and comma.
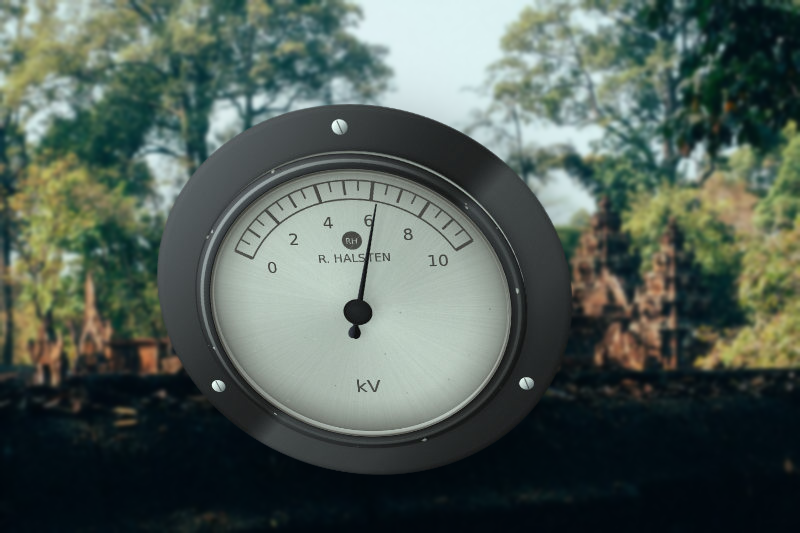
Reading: {"value": 6.25, "unit": "kV"}
